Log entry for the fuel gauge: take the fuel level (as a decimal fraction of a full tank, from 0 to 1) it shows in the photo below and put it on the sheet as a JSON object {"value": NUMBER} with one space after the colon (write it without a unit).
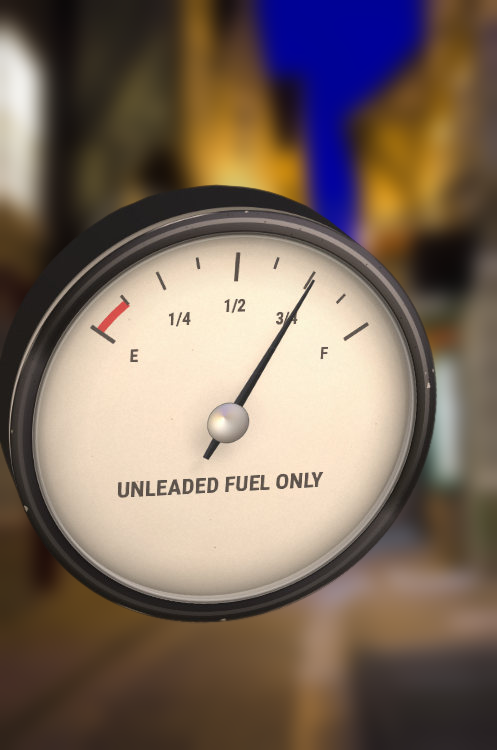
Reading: {"value": 0.75}
